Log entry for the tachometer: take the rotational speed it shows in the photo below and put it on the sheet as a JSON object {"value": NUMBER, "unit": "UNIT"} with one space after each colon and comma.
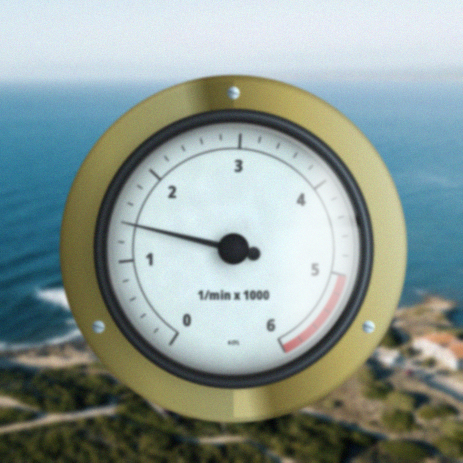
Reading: {"value": 1400, "unit": "rpm"}
